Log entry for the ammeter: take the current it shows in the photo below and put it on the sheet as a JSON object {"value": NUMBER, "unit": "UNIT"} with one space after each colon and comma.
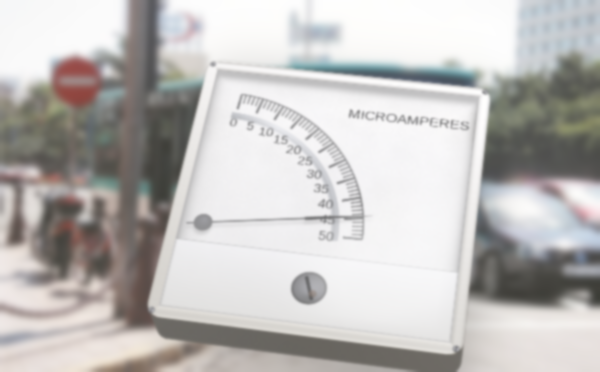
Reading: {"value": 45, "unit": "µA"}
